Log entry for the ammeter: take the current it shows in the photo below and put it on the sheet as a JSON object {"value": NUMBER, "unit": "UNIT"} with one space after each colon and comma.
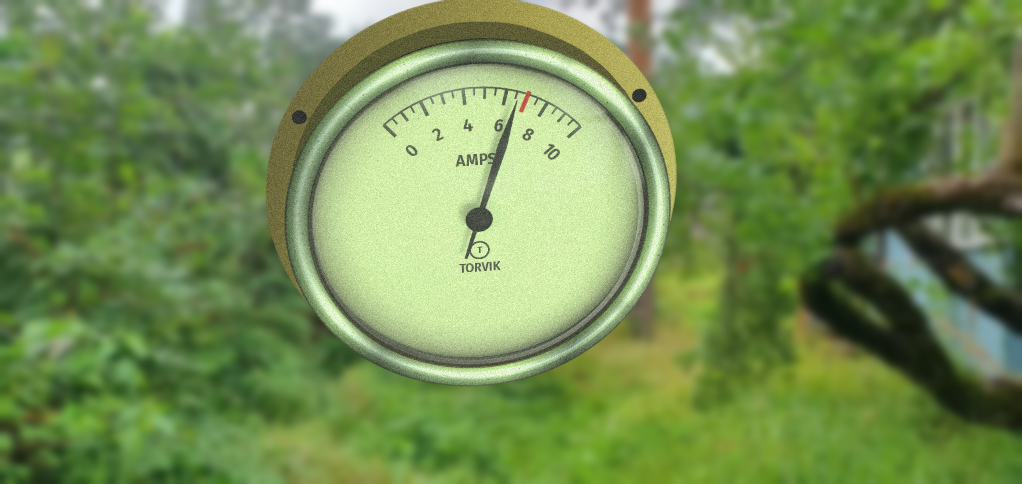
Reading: {"value": 6.5, "unit": "A"}
